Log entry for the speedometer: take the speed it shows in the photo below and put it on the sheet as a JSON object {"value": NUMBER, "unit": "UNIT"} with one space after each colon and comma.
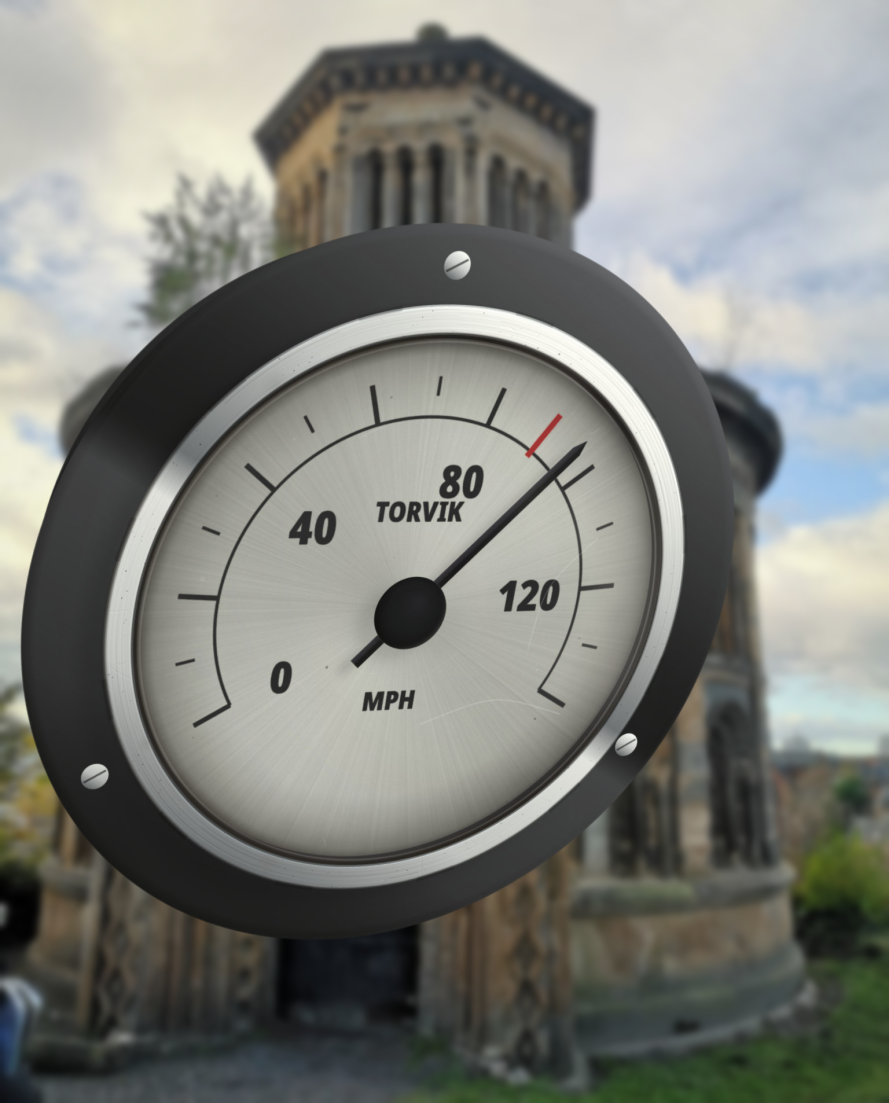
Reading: {"value": 95, "unit": "mph"}
